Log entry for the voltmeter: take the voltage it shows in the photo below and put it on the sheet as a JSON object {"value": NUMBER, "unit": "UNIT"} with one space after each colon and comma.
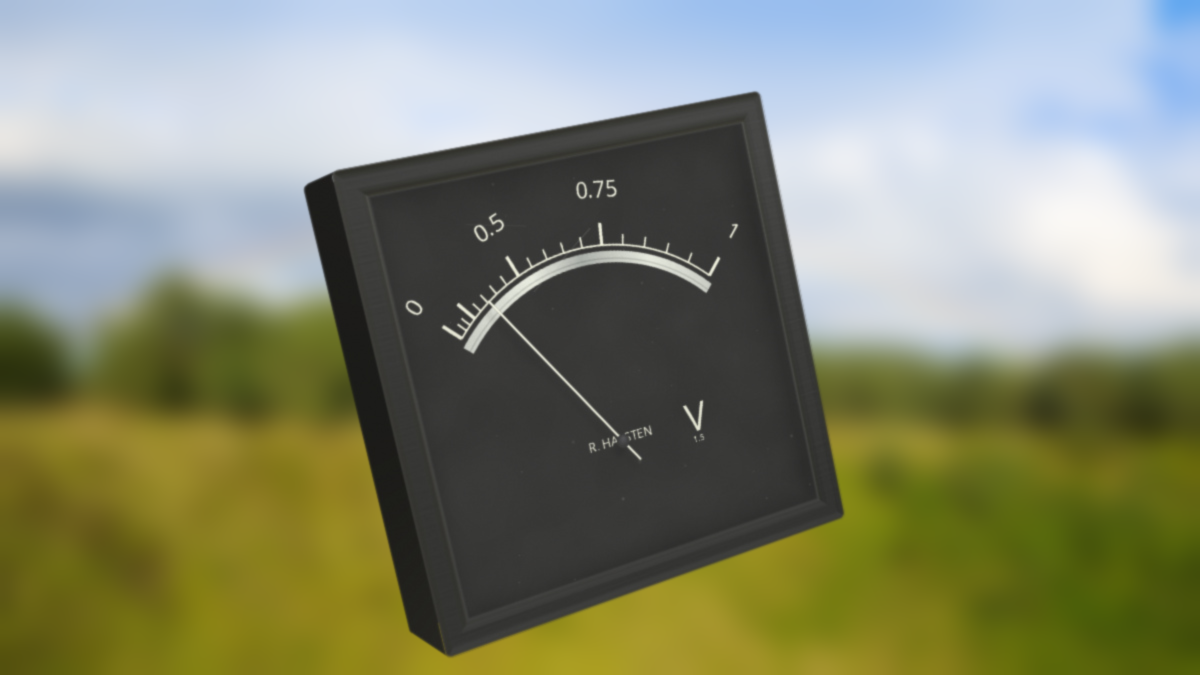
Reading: {"value": 0.35, "unit": "V"}
